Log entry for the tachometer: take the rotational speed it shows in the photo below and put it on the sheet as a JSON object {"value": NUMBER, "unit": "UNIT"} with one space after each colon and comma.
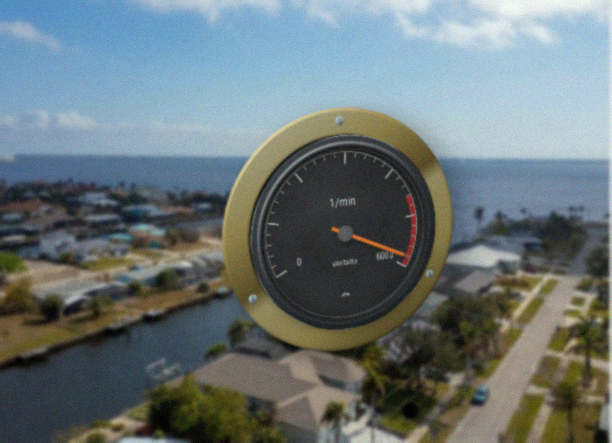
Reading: {"value": 5800, "unit": "rpm"}
